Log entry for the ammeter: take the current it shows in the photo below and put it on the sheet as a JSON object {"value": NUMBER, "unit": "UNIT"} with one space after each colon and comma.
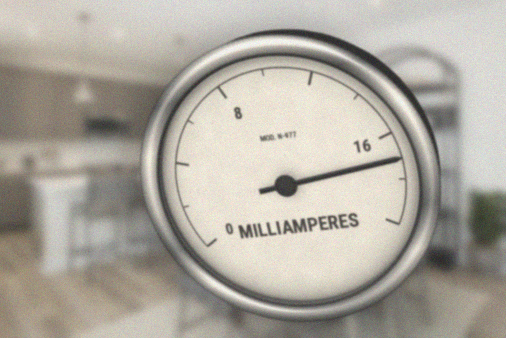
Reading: {"value": 17, "unit": "mA"}
